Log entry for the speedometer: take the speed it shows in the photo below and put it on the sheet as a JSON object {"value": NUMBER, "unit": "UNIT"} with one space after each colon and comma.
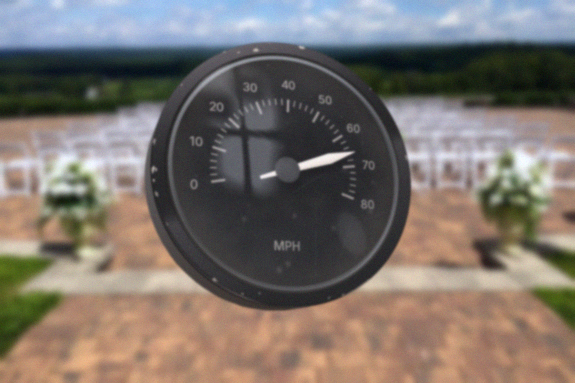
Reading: {"value": 66, "unit": "mph"}
